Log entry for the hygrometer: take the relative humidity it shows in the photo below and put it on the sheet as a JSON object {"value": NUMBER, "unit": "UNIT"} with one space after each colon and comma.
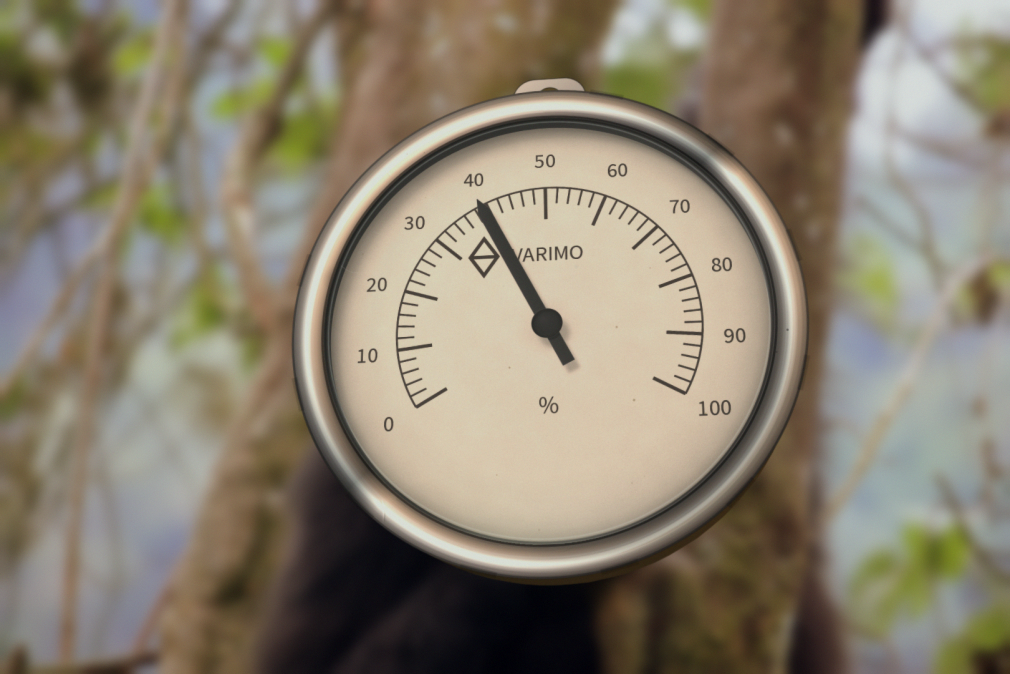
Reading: {"value": 39, "unit": "%"}
